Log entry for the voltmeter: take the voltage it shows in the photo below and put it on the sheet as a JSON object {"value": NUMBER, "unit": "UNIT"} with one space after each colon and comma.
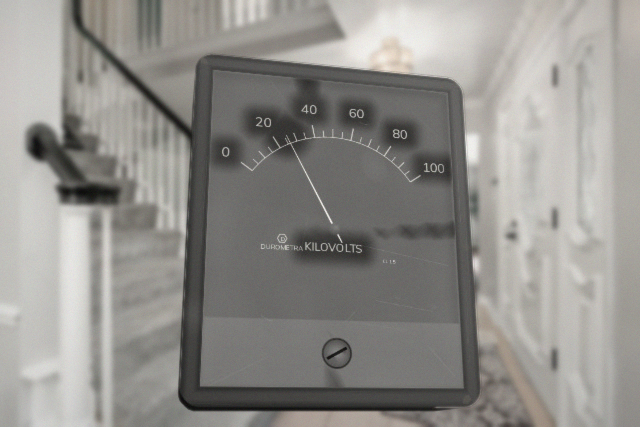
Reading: {"value": 25, "unit": "kV"}
